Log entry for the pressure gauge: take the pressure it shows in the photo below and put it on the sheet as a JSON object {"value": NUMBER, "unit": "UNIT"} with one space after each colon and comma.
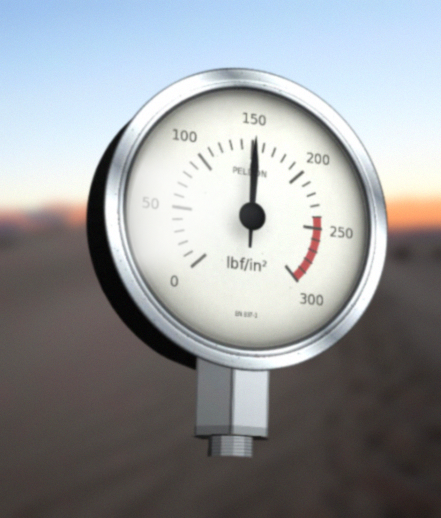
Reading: {"value": 150, "unit": "psi"}
